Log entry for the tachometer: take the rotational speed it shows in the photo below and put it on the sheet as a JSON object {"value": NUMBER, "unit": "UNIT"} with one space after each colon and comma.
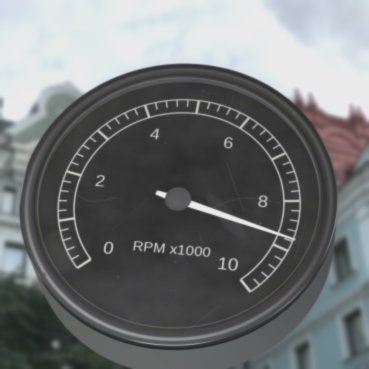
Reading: {"value": 8800, "unit": "rpm"}
